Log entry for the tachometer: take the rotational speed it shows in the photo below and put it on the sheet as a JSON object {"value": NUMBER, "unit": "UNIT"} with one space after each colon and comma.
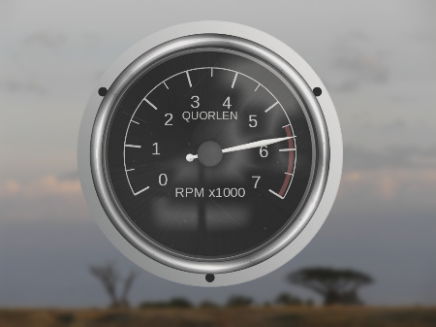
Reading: {"value": 5750, "unit": "rpm"}
